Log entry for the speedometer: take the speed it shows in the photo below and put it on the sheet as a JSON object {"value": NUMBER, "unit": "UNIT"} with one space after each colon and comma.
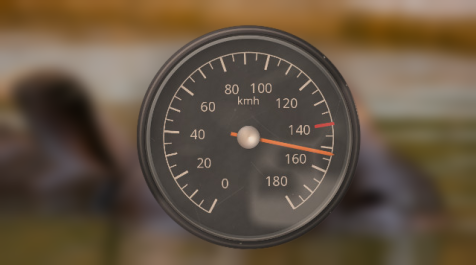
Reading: {"value": 152.5, "unit": "km/h"}
